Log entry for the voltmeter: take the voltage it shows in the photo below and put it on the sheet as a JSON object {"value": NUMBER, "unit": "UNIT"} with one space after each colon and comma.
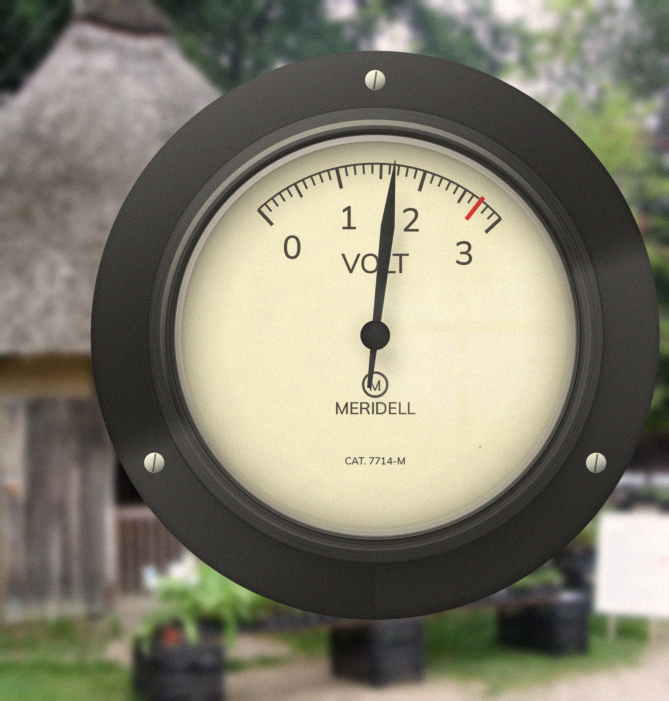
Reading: {"value": 1.65, "unit": "V"}
